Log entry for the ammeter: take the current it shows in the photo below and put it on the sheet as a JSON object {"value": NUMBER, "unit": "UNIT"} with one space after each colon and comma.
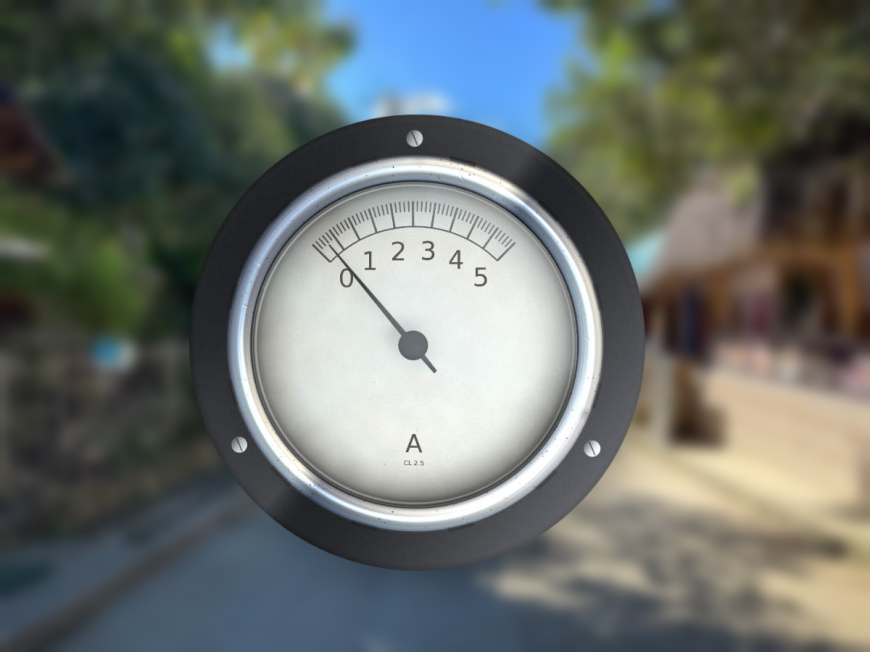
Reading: {"value": 0.3, "unit": "A"}
